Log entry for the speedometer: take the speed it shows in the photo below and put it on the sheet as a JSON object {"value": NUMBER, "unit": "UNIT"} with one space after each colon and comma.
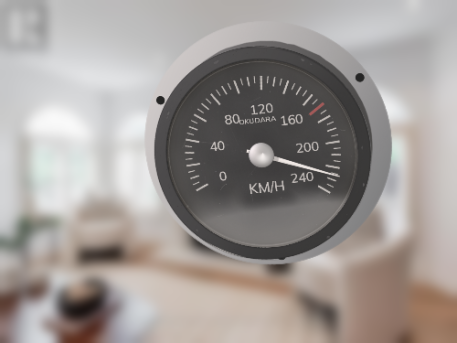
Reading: {"value": 225, "unit": "km/h"}
